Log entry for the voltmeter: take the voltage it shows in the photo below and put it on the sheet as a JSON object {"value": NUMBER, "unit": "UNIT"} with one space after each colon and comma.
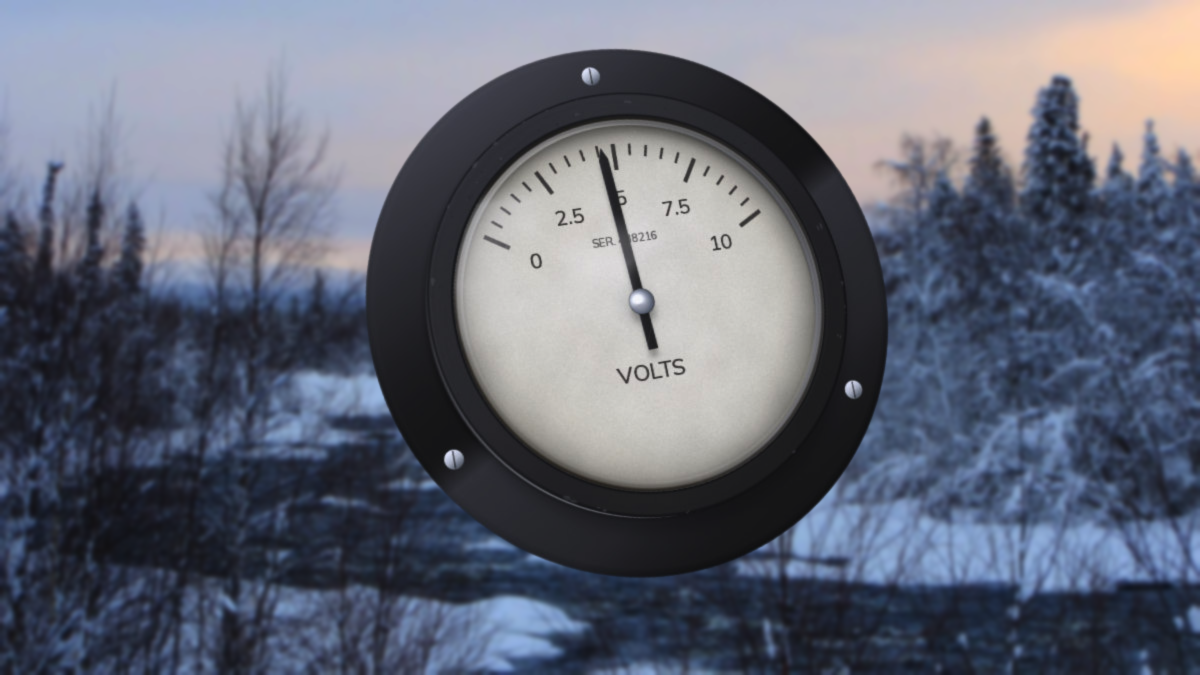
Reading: {"value": 4.5, "unit": "V"}
